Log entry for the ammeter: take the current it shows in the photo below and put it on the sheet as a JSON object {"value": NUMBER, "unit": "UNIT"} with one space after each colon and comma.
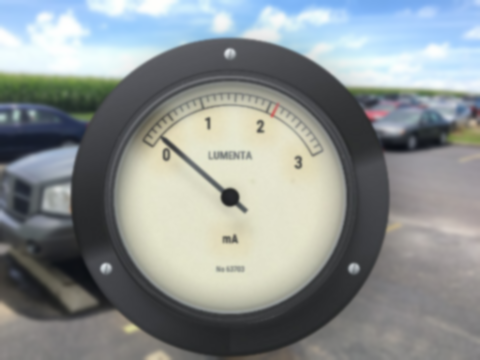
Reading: {"value": 0.2, "unit": "mA"}
